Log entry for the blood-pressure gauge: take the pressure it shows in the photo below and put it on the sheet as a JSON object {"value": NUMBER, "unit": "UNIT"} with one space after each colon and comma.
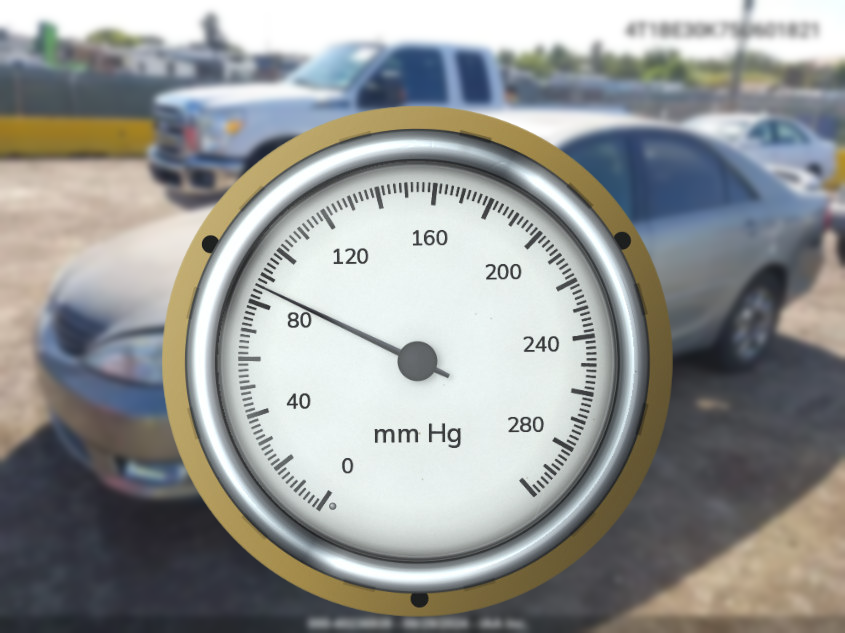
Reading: {"value": 86, "unit": "mmHg"}
